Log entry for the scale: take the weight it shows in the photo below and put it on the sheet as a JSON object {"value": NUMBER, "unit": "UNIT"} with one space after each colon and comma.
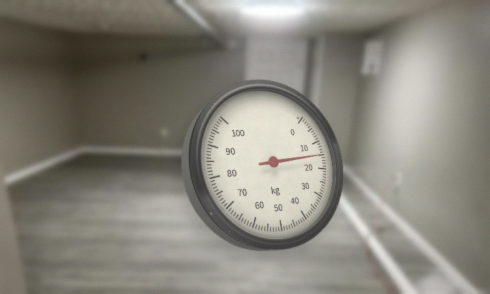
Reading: {"value": 15, "unit": "kg"}
